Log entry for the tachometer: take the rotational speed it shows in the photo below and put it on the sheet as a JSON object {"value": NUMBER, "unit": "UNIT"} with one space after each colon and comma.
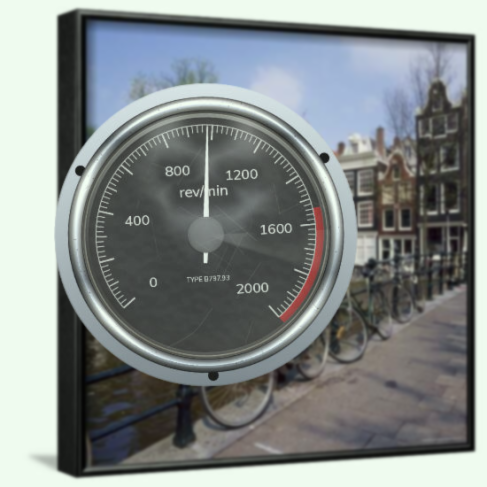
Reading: {"value": 980, "unit": "rpm"}
